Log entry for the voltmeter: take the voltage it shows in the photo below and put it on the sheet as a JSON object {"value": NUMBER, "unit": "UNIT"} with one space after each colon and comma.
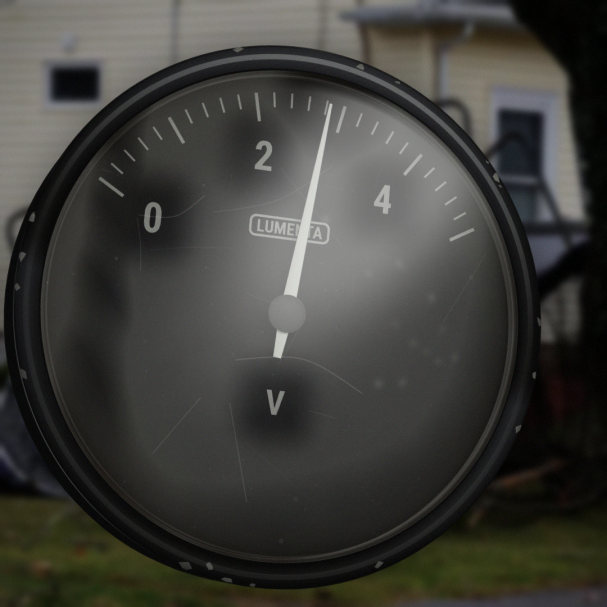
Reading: {"value": 2.8, "unit": "V"}
